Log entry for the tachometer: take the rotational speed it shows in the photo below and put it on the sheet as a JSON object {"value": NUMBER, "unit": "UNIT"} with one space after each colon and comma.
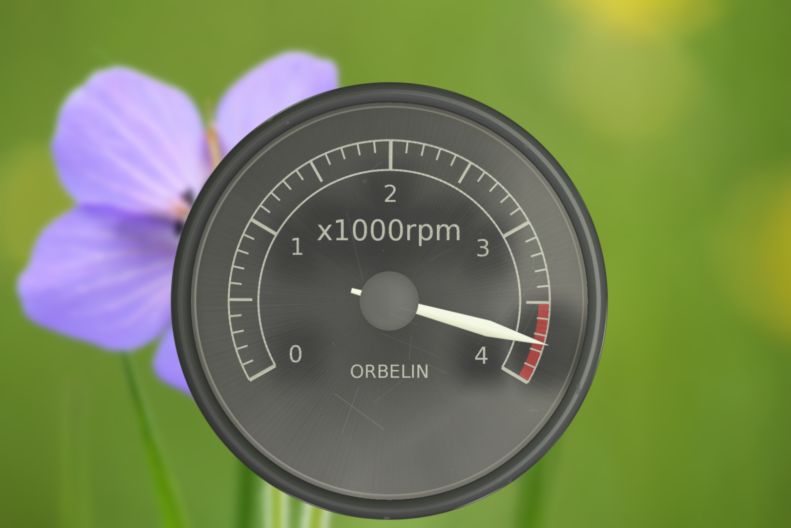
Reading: {"value": 3750, "unit": "rpm"}
